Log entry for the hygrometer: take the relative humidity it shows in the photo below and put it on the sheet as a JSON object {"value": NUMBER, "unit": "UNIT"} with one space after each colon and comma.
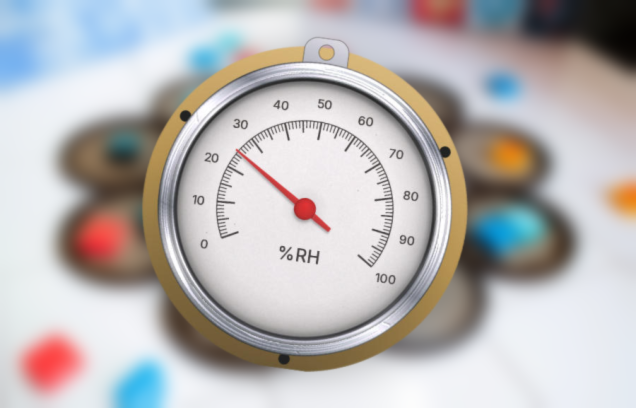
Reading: {"value": 25, "unit": "%"}
